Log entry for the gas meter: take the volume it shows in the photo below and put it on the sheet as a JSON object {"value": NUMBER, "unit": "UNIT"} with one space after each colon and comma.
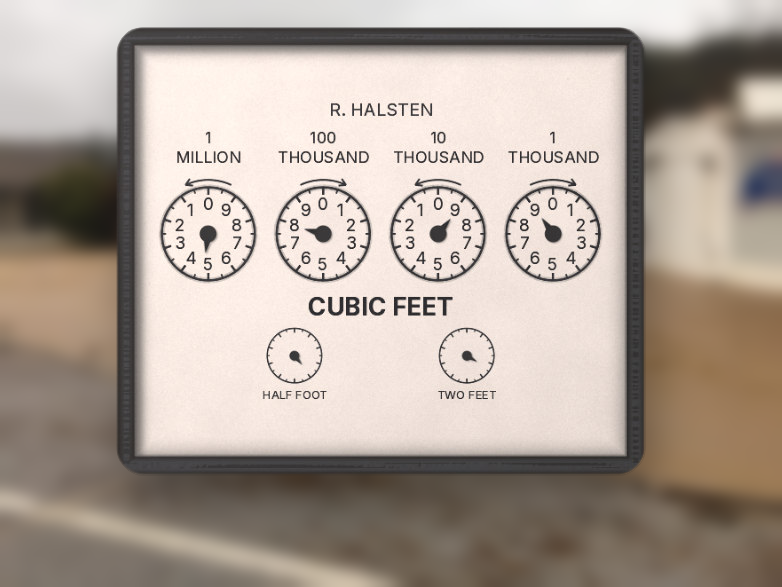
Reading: {"value": 478900, "unit": "ft³"}
